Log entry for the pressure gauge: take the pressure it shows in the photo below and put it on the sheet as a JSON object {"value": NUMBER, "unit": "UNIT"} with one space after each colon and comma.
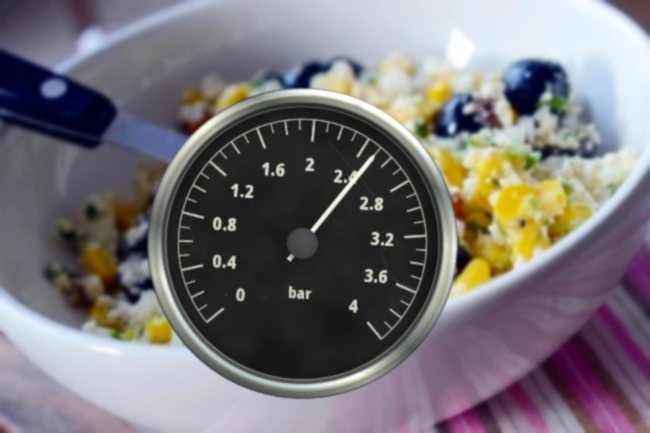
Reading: {"value": 2.5, "unit": "bar"}
